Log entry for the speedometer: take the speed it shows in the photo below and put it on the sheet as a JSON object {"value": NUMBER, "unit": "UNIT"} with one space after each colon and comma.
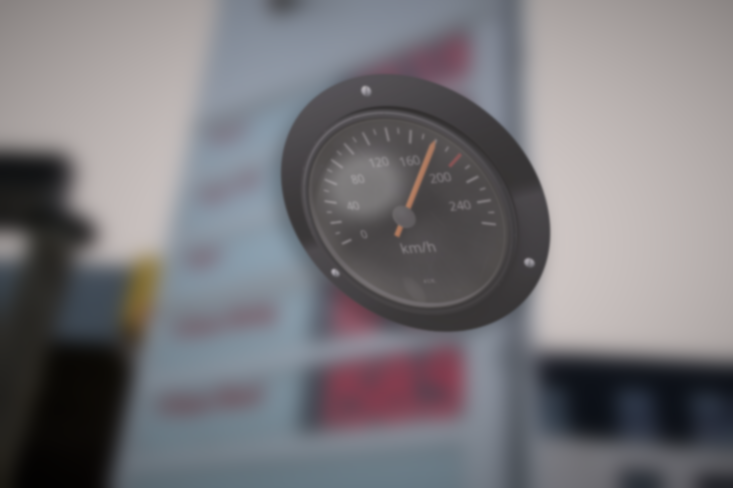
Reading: {"value": 180, "unit": "km/h"}
